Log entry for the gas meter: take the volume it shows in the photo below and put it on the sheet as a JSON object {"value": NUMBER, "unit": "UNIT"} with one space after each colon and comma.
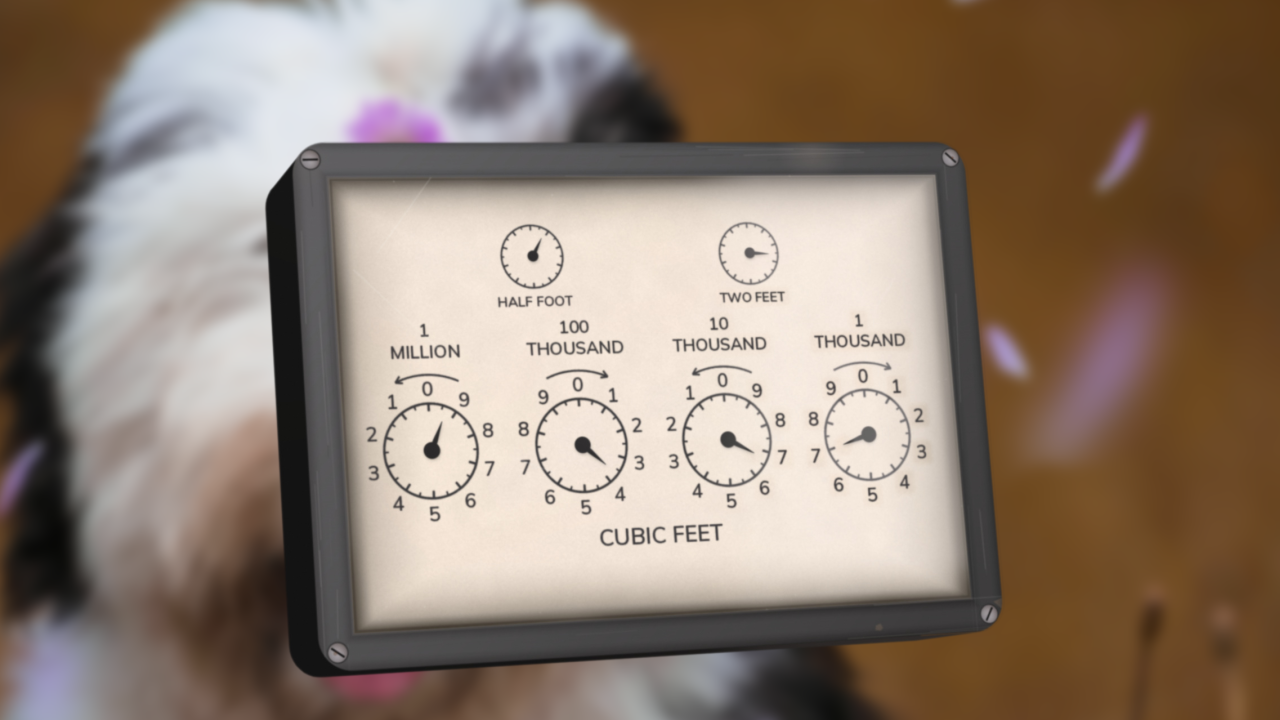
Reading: {"value": 936700, "unit": "ft³"}
